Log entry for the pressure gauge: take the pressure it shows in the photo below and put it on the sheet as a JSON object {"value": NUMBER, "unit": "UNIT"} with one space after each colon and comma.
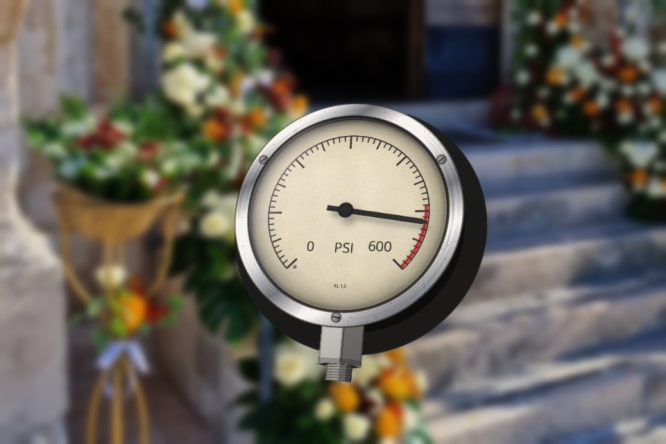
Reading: {"value": 520, "unit": "psi"}
